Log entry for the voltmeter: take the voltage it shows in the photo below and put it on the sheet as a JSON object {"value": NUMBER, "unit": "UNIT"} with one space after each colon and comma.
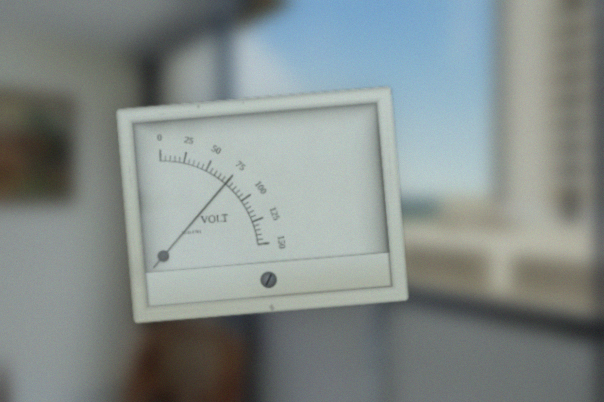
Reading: {"value": 75, "unit": "V"}
